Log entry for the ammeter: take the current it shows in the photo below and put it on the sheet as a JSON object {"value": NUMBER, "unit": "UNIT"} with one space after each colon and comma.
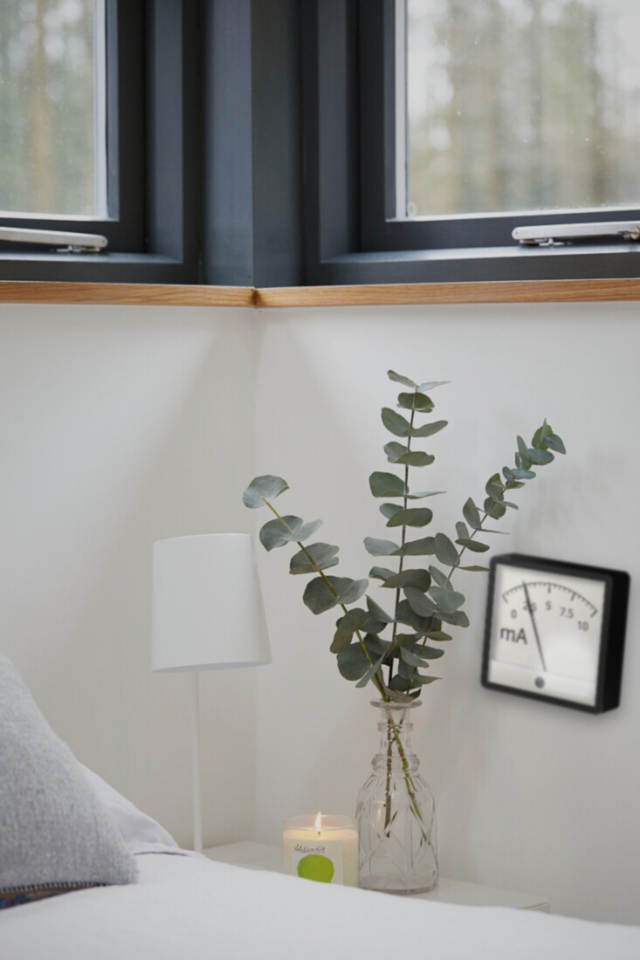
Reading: {"value": 2.5, "unit": "mA"}
